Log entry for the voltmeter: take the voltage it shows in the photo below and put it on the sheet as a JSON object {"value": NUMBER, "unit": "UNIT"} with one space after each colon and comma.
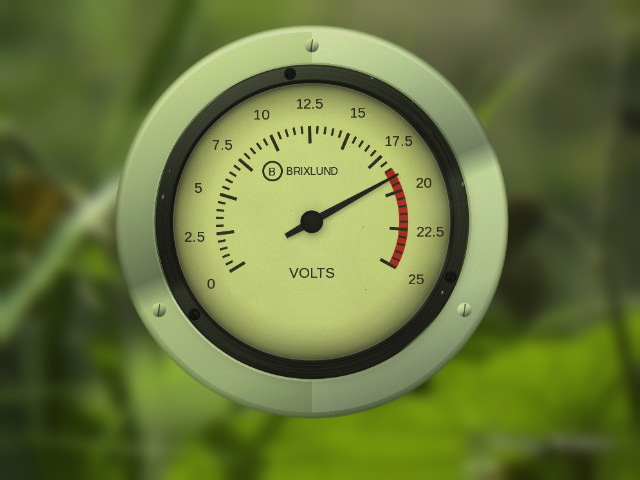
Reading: {"value": 19, "unit": "V"}
